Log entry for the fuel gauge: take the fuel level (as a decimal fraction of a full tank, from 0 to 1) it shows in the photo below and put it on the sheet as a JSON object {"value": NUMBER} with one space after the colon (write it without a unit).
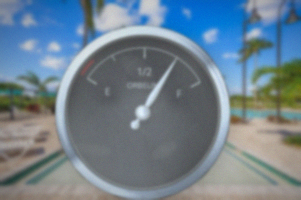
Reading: {"value": 0.75}
